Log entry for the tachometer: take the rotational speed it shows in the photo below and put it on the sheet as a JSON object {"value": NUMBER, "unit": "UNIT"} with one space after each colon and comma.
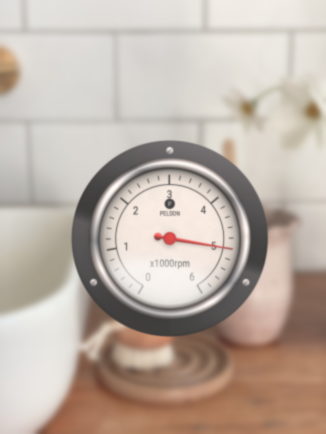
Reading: {"value": 5000, "unit": "rpm"}
